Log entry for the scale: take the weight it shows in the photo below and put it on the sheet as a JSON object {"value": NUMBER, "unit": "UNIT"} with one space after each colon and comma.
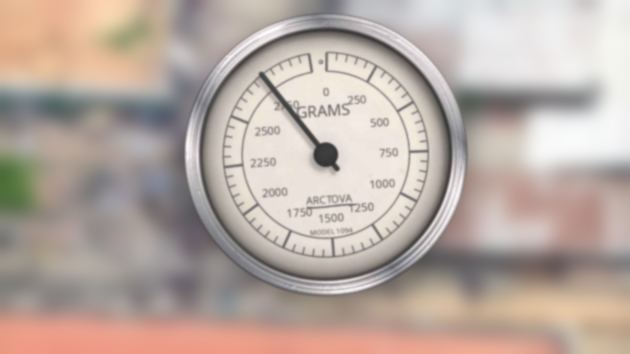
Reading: {"value": 2750, "unit": "g"}
